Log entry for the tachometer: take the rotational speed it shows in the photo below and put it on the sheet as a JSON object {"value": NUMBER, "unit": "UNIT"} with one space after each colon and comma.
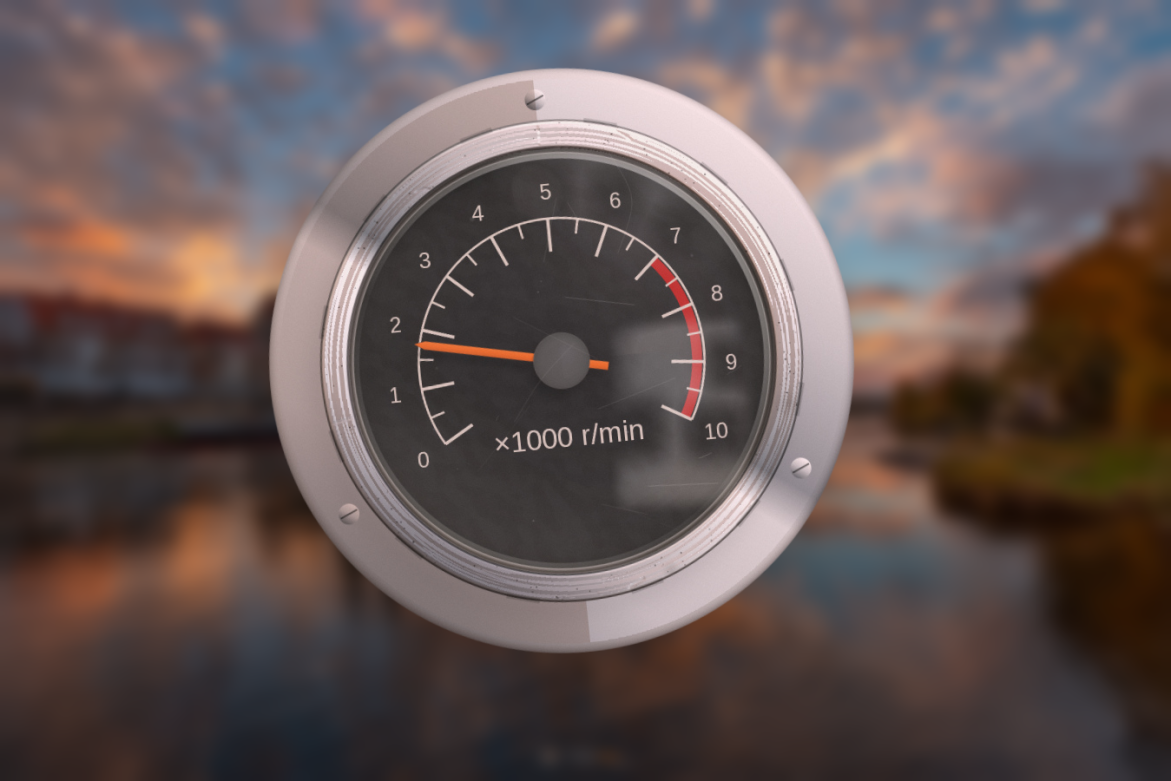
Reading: {"value": 1750, "unit": "rpm"}
